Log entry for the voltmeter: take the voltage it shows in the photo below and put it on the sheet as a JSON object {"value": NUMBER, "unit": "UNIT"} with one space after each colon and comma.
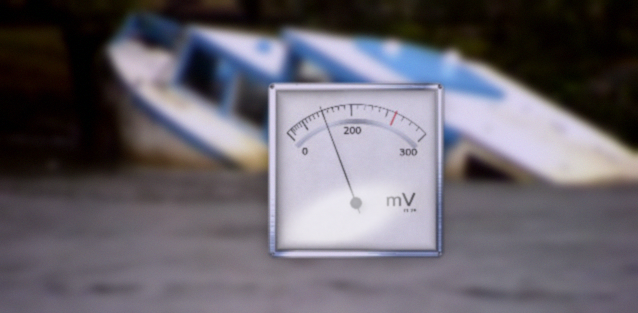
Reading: {"value": 150, "unit": "mV"}
